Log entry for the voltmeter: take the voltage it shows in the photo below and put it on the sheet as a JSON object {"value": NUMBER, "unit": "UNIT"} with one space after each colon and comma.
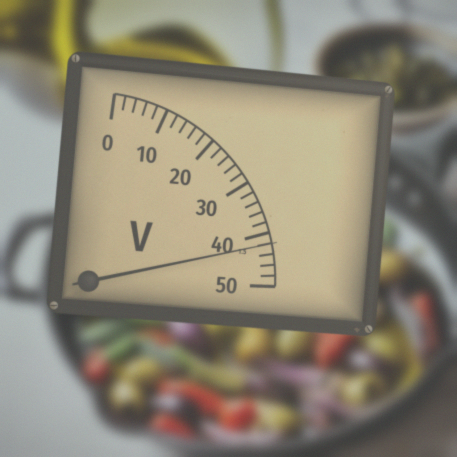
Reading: {"value": 42, "unit": "V"}
